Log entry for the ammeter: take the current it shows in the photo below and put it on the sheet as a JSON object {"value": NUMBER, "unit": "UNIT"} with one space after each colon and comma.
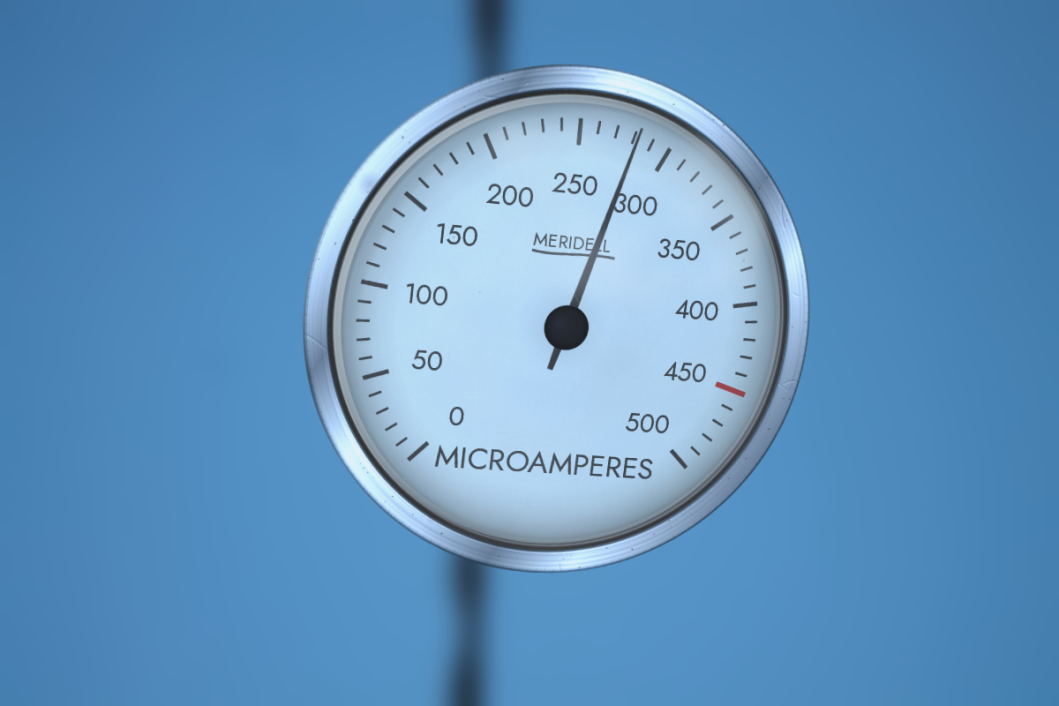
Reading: {"value": 280, "unit": "µA"}
